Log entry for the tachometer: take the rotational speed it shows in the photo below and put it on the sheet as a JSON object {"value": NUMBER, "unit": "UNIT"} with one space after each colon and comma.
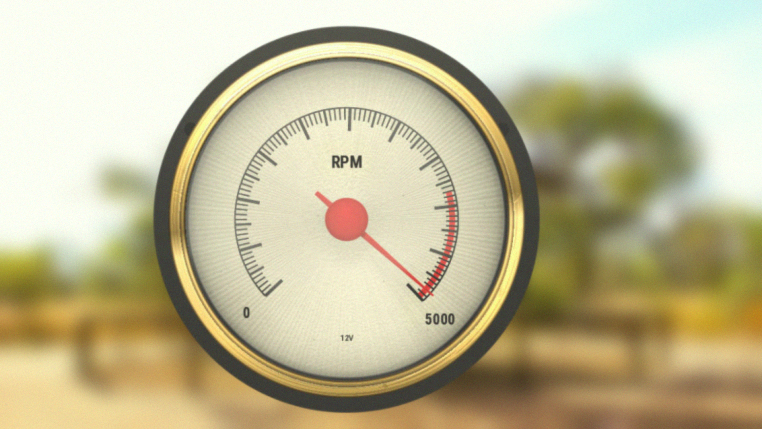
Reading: {"value": 4900, "unit": "rpm"}
